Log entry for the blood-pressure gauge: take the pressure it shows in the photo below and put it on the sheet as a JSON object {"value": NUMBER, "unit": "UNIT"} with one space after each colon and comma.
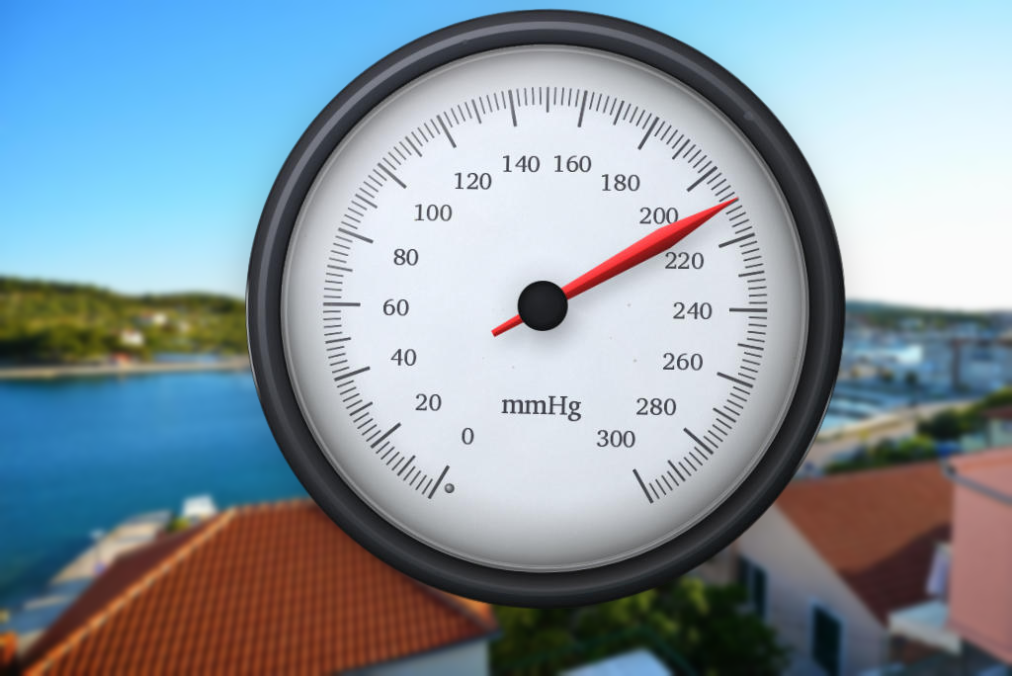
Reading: {"value": 210, "unit": "mmHg"}
